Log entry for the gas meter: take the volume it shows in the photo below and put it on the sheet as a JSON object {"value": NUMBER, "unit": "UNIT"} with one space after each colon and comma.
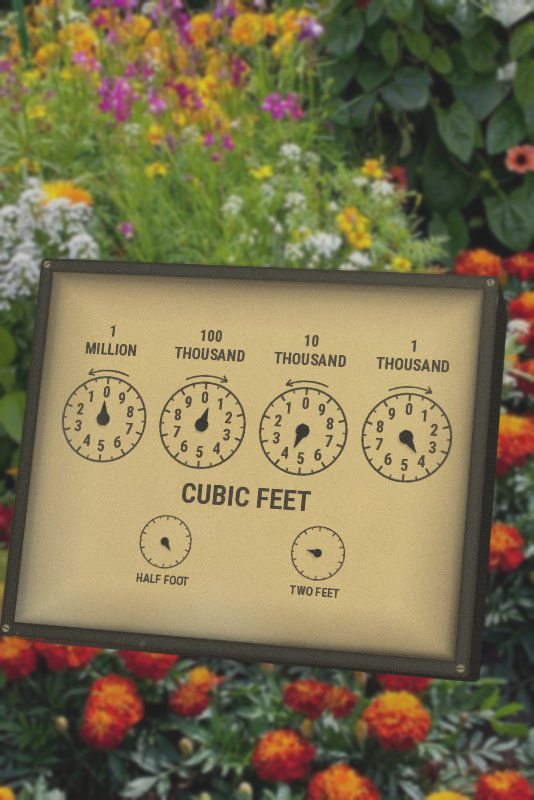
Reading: {"value": 4400, "unit": "ft³"}
